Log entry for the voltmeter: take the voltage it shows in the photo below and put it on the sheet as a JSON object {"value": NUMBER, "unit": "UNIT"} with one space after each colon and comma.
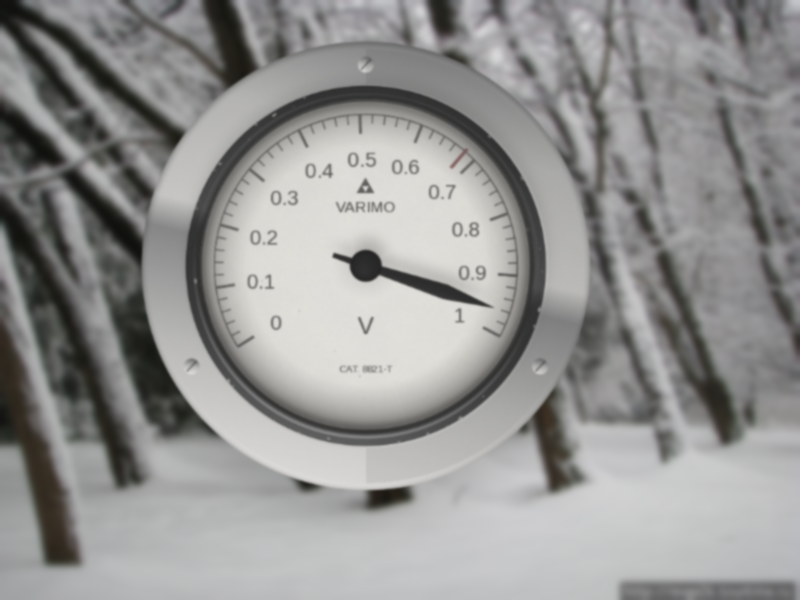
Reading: {"value": 0.96, "unit": "V"}
